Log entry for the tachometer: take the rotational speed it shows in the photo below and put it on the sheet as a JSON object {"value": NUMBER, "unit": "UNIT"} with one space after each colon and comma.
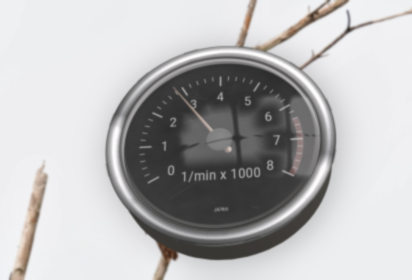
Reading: {"value": 2800, "unit": "rpm"}
